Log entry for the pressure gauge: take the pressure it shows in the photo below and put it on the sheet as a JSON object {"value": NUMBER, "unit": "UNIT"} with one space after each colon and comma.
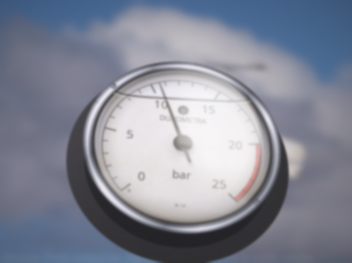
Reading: {"value": 10.5, "unit": "bar"}
